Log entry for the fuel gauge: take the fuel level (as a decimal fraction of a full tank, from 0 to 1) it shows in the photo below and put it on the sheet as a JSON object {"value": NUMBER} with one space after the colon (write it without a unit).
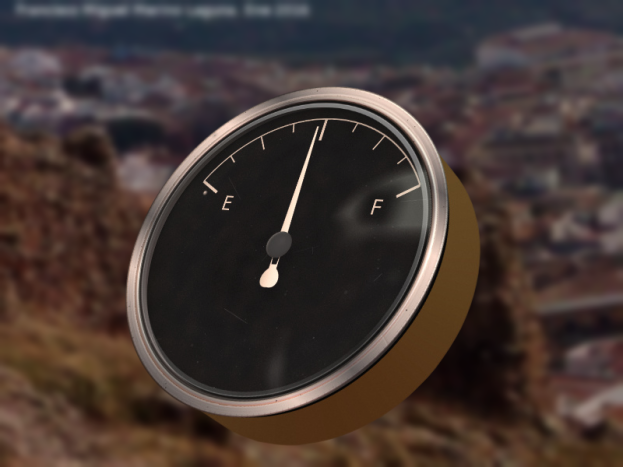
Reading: {"value": 0.5}
